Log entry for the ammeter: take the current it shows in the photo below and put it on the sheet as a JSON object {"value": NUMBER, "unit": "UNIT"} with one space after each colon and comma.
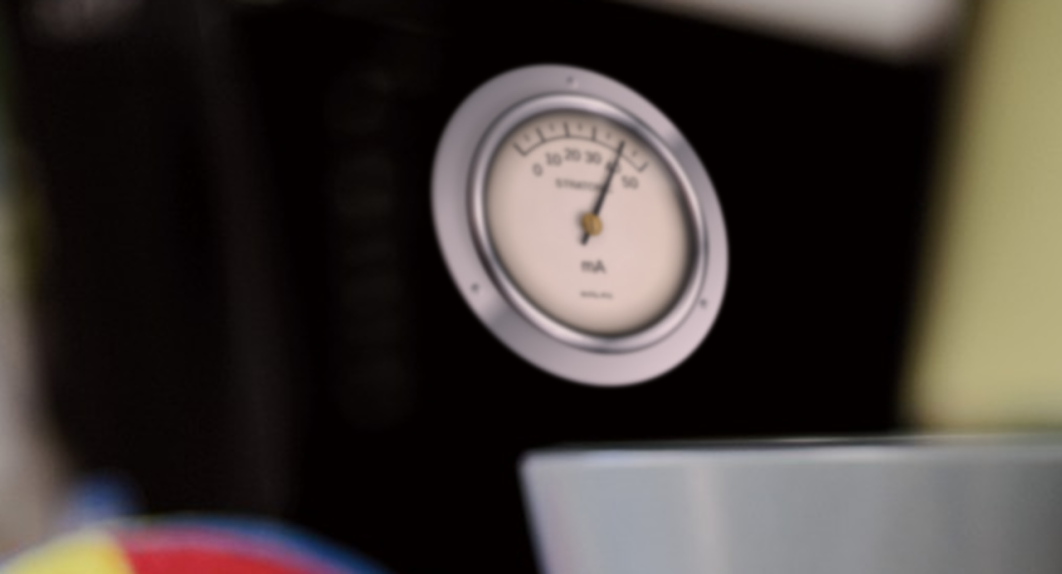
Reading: {"value": 40, "unit": "mA"}
